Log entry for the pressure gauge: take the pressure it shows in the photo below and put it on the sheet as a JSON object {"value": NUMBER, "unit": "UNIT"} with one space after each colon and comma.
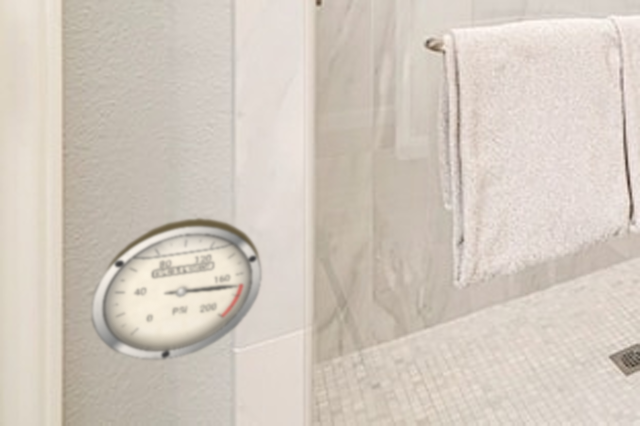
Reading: {"value": 170, "unit": "psi"}
